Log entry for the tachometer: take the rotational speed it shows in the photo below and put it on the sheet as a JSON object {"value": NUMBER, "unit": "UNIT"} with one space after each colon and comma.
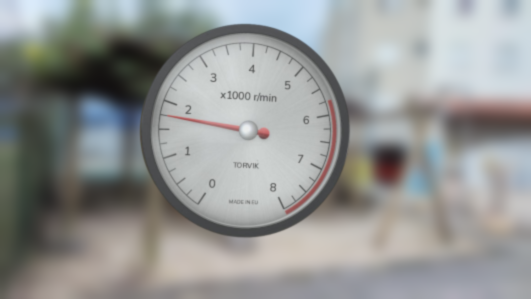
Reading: {"value": 1750, "unit": "rpm"}
